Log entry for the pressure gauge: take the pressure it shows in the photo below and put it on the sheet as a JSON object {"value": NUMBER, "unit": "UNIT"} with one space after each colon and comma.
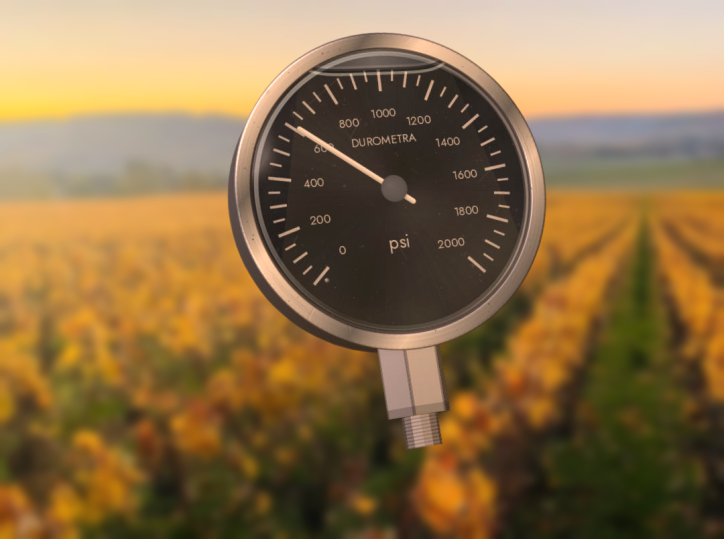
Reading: {"value": 600, "unit": "psi"}
